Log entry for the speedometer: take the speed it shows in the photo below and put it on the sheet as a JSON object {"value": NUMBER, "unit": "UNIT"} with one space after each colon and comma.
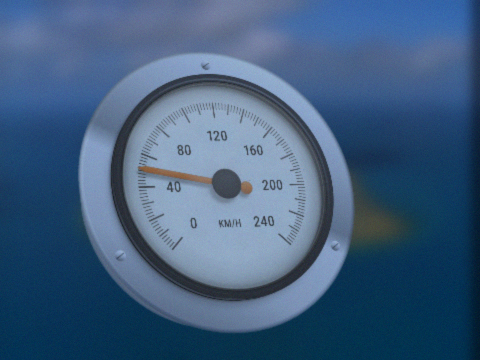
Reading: {"value": 50, "unit": "km/h"}
